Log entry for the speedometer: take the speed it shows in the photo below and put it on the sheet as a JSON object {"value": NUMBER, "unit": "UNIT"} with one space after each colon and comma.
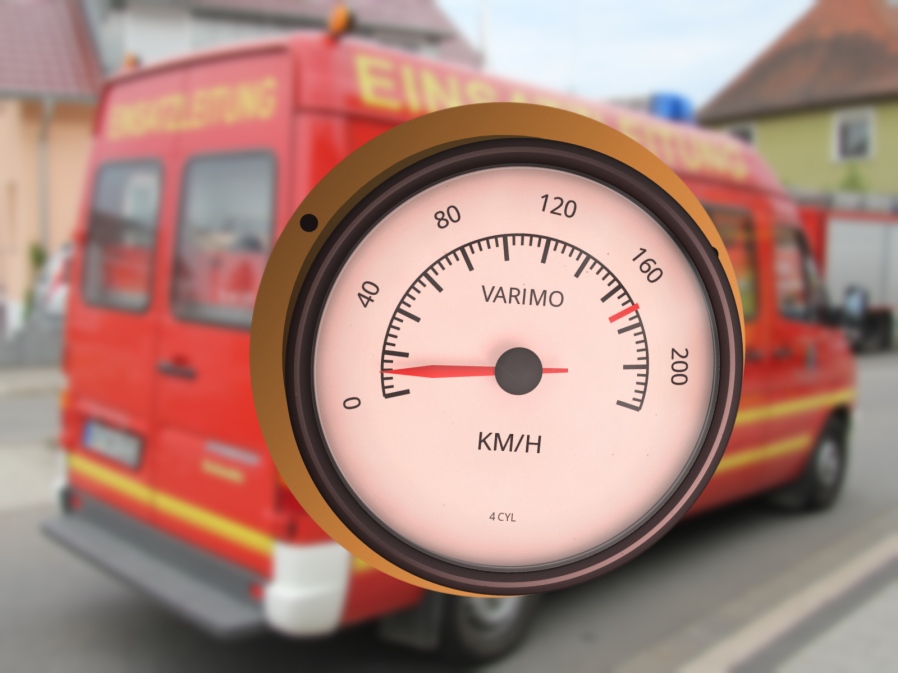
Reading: {"value": 12, "unit": "km/h"}
